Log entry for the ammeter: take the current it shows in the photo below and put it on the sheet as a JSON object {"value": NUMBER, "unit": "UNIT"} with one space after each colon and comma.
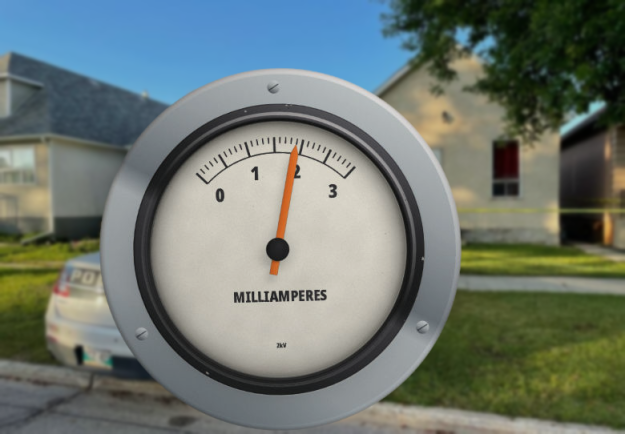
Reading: {"value": 1.9, "unit": "mA"}
